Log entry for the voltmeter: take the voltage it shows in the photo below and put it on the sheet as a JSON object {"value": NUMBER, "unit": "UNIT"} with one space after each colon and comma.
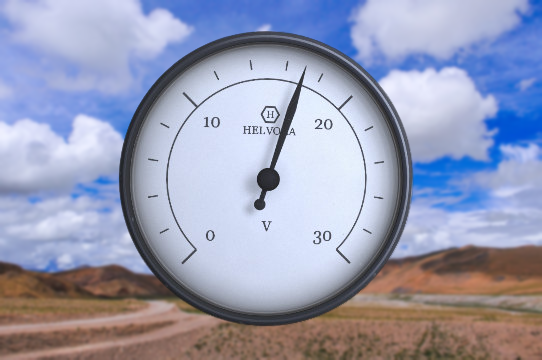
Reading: {"value": 17, "unit": "V"}
